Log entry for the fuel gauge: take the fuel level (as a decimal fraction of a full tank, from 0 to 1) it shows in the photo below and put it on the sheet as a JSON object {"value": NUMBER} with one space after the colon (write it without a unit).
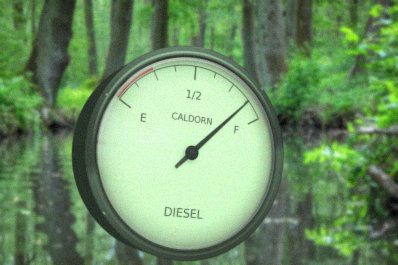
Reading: {"value": 0.875}
